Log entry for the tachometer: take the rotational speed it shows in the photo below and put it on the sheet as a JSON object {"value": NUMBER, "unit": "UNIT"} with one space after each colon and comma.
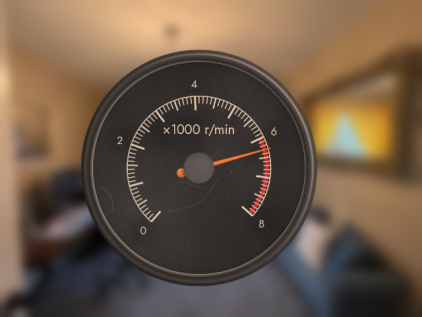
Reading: {"value": 6300, "unit": "rpm"}
